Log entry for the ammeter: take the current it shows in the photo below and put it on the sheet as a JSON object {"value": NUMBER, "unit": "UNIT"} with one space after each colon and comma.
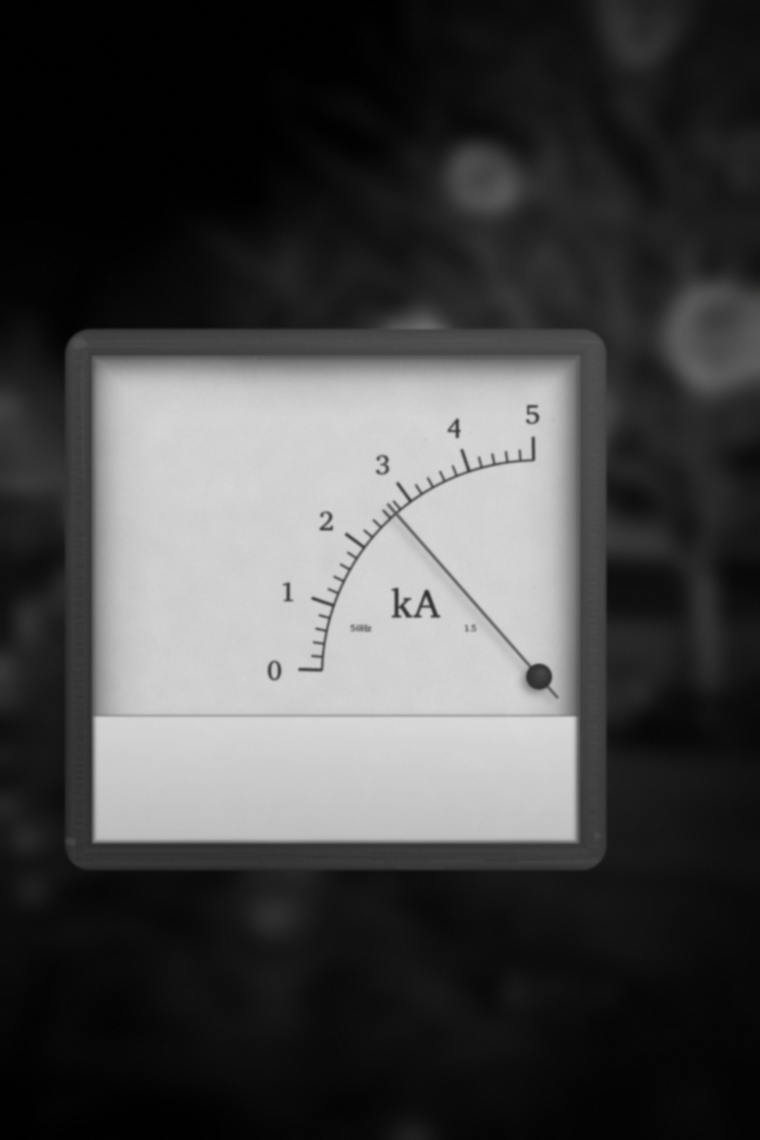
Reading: {"value": 2.7, "unit": "kA"}
